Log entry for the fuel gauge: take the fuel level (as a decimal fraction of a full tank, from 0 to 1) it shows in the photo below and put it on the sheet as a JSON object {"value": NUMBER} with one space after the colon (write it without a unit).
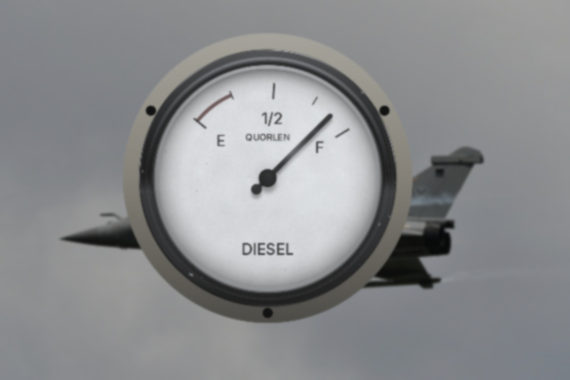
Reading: {"value": 0.875}
